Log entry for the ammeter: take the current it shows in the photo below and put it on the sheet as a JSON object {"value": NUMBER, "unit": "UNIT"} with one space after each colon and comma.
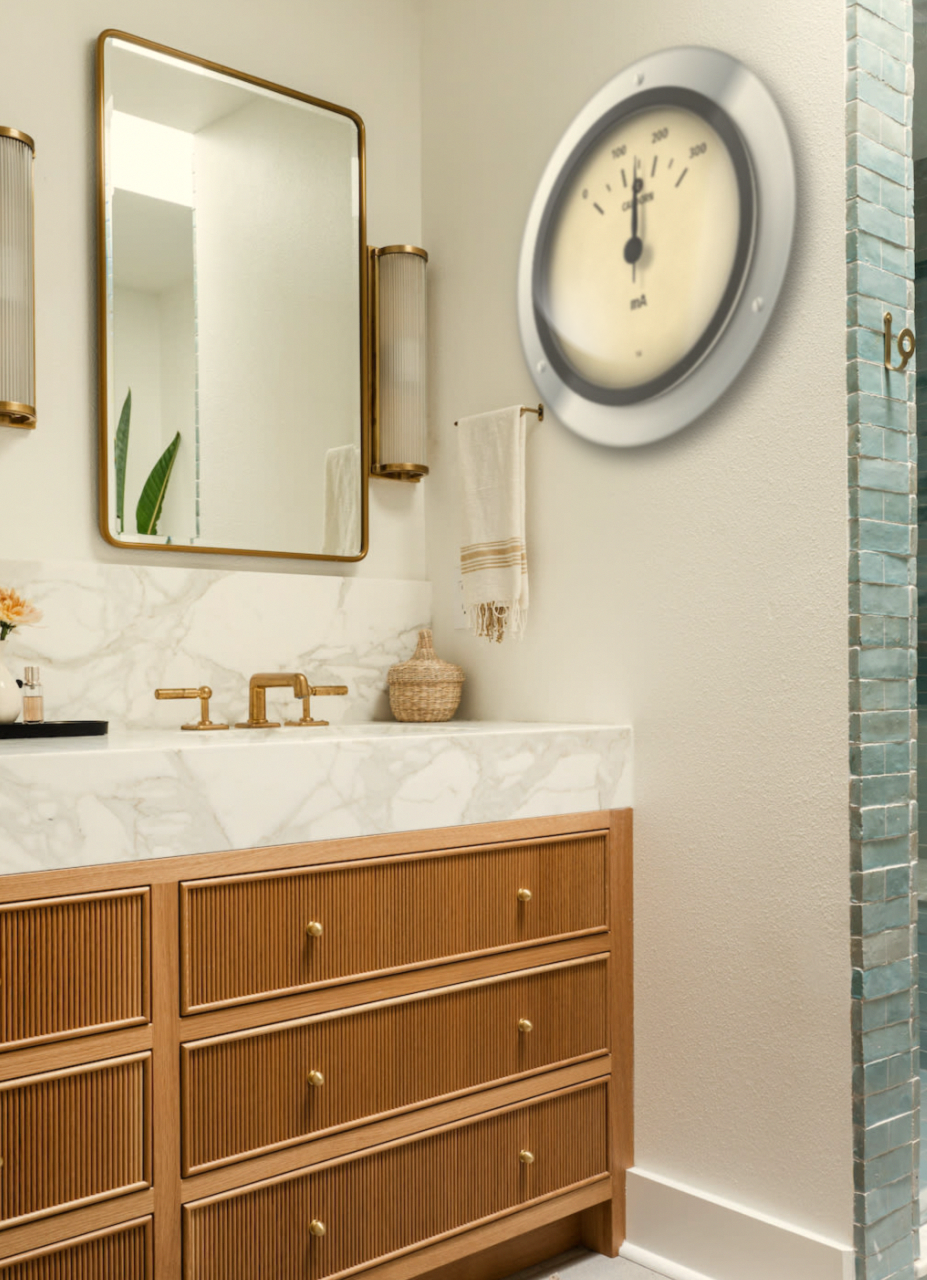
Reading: {"value": 150, "unit": "mA"}
